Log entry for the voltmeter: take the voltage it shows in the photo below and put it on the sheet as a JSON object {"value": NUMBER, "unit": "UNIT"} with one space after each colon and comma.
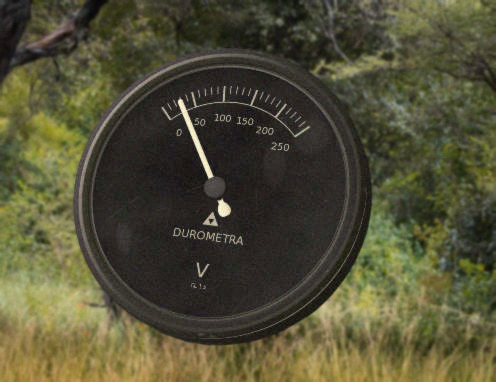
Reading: {"value": 30, "unit": "V"}
